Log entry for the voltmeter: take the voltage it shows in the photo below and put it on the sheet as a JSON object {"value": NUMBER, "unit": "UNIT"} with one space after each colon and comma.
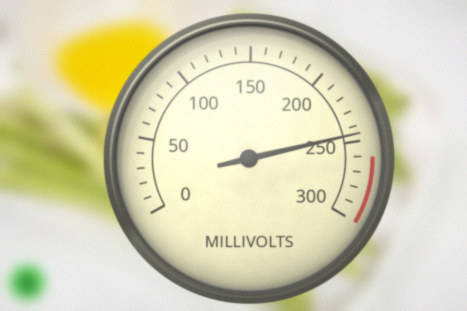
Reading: {"value": 245, "unit": "mV"}
